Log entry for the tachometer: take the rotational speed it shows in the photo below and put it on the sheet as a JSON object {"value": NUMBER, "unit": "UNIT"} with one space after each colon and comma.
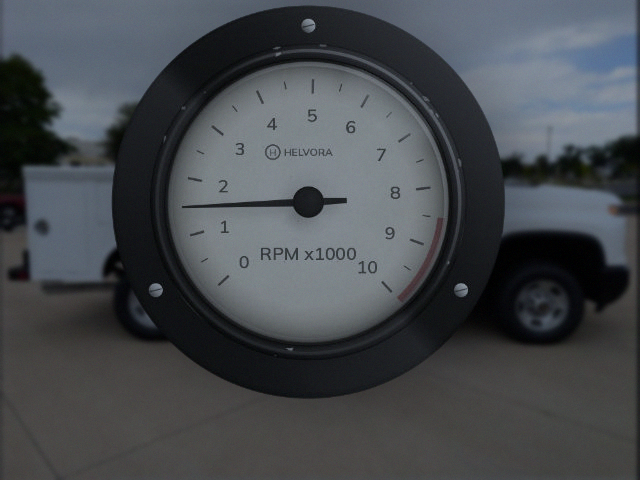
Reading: {"value": 1500, "unit": "rpm"}
